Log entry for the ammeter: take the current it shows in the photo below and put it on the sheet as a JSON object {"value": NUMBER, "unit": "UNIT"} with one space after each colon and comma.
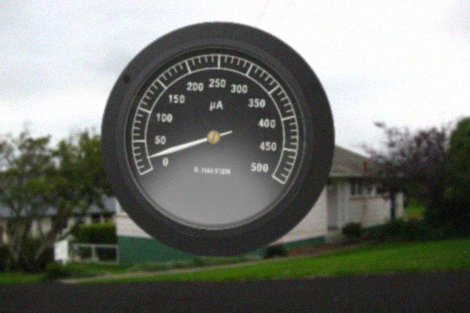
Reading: {"value": 20, "unit": "µA"}
